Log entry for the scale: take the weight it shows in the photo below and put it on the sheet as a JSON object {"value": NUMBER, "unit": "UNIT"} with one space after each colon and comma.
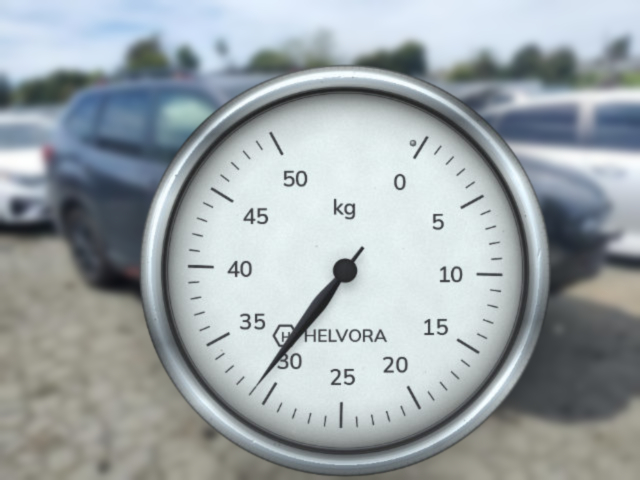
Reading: {"value": 31, "unit": "kg"}
